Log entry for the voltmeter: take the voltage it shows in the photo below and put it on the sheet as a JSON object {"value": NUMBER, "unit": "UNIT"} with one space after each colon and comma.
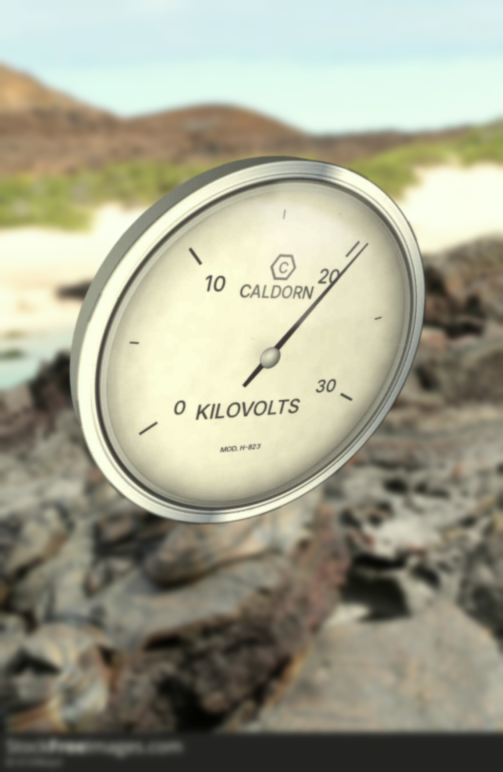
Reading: {"value": 20, "unit": "kV"}
